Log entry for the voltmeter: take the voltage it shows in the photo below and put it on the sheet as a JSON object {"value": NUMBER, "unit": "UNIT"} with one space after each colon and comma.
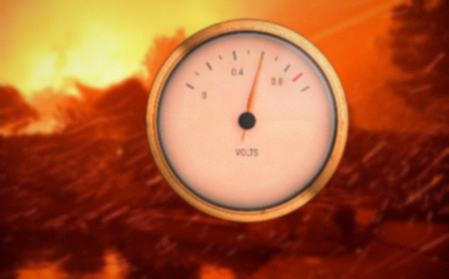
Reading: {"value": 0.6, "unit": "V"}
